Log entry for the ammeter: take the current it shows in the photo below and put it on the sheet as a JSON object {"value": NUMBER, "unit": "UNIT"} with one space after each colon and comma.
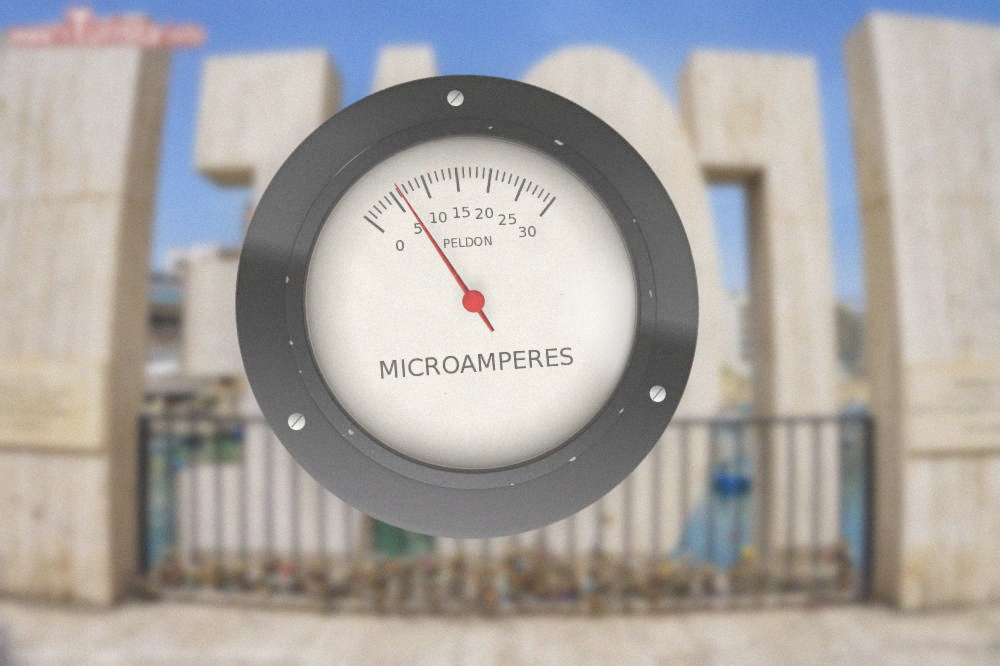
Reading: {"value": 6, "unit": "µA"}
